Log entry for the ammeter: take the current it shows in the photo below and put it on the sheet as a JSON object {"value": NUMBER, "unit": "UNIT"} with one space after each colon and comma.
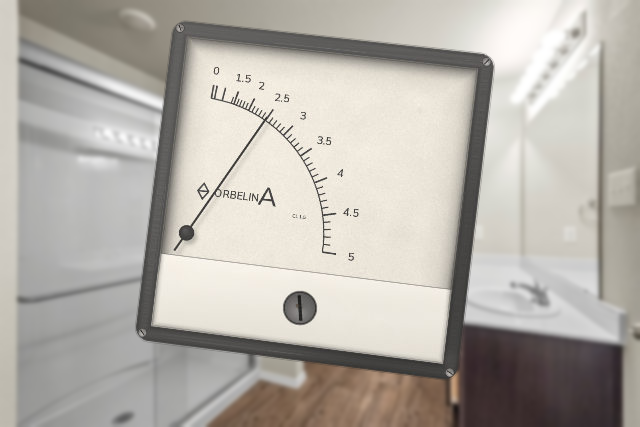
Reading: {"value": 2.5, "unit": "A"}
